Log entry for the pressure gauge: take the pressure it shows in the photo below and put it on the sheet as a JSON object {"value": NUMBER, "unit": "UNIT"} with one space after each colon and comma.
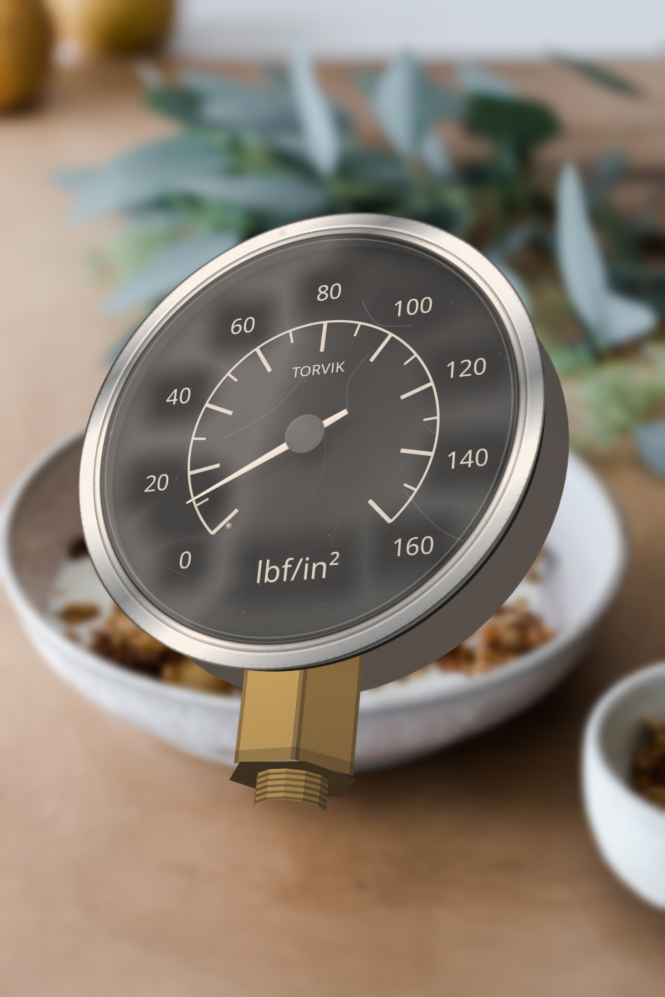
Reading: {"value": 10, "unit": "psi"}
